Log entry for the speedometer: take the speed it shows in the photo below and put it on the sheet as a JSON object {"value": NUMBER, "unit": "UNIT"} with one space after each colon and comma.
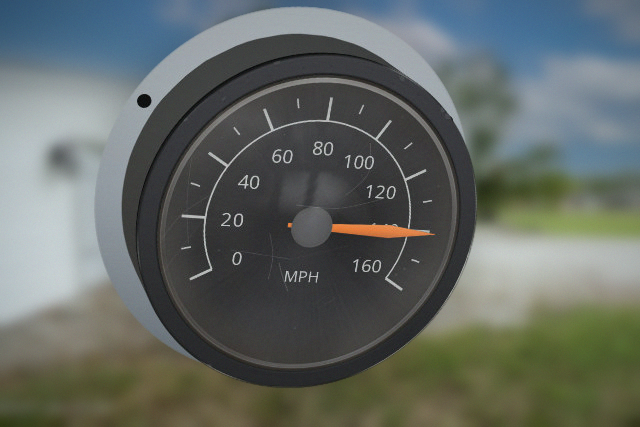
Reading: {"value": 140, "unit": "mph"}
